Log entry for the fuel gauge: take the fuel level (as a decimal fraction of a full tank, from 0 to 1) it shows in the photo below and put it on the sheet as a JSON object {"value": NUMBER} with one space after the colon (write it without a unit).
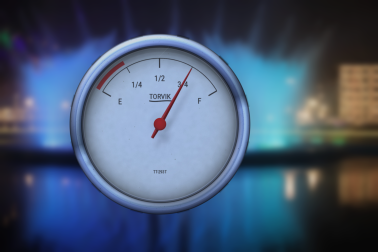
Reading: {"value": 0.75}
